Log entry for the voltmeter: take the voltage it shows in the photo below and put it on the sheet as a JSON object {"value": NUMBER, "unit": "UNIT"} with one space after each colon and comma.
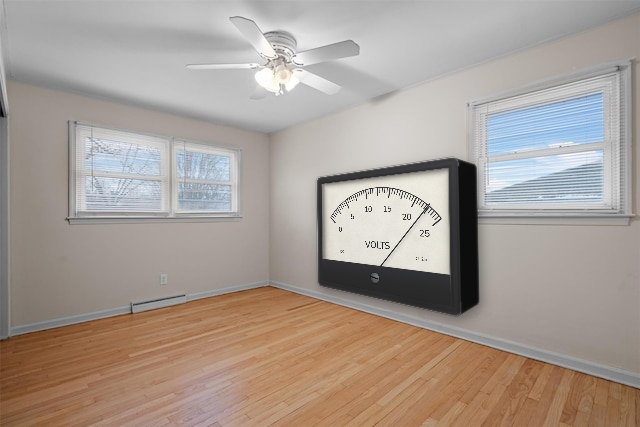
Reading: {"value": 22.5, "unit": "V"}
